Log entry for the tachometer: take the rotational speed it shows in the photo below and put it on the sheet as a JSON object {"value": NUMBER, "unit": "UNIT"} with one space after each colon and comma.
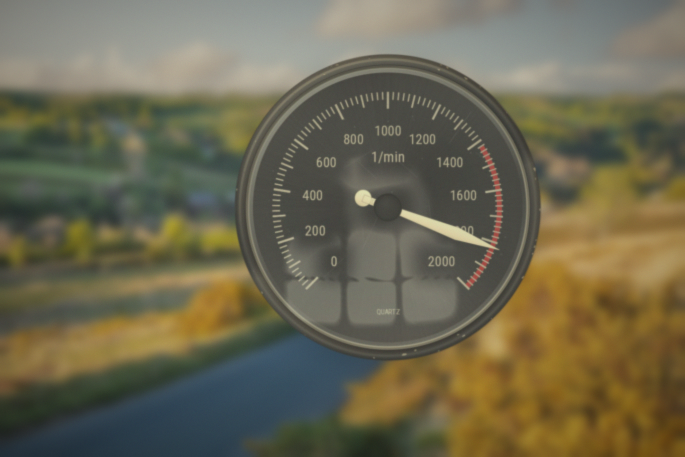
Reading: {"value": 1820, "unit": "rpm"}
